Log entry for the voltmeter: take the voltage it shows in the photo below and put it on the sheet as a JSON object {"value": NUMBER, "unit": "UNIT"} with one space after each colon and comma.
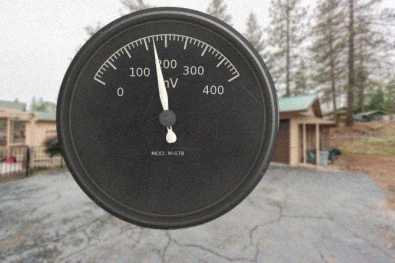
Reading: {"value": 170, "unit": "mV"}
